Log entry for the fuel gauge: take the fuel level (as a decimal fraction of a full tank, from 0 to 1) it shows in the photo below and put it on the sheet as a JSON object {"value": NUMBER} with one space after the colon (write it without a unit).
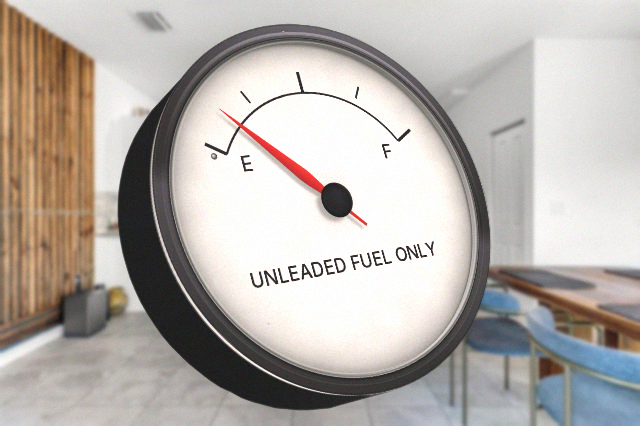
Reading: {"value": 0.125}
